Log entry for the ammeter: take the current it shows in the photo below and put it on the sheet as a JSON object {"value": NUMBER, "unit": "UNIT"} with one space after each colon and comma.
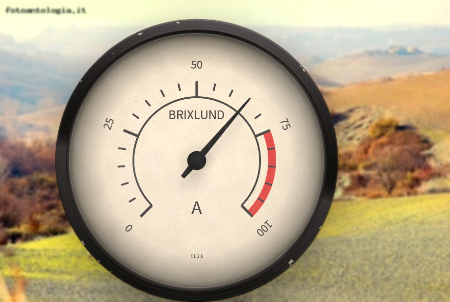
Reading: {"value": 65, "unit": "A"}
